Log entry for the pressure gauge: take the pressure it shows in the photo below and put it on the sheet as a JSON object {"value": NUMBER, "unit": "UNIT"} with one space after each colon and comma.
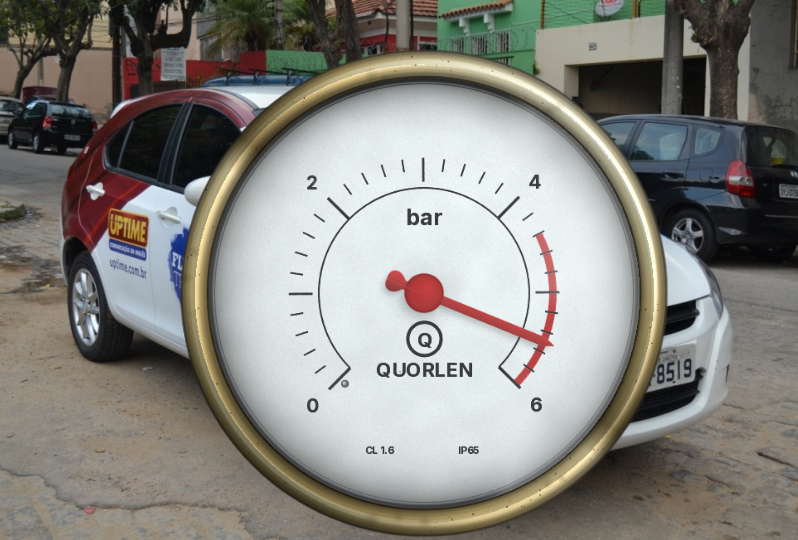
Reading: {"value": 5.5, "unit": "bar"}
